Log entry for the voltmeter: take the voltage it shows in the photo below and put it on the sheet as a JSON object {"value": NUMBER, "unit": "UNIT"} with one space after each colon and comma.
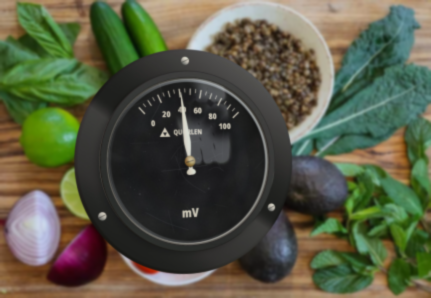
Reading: {"value": 40, "unit": "mV"}
